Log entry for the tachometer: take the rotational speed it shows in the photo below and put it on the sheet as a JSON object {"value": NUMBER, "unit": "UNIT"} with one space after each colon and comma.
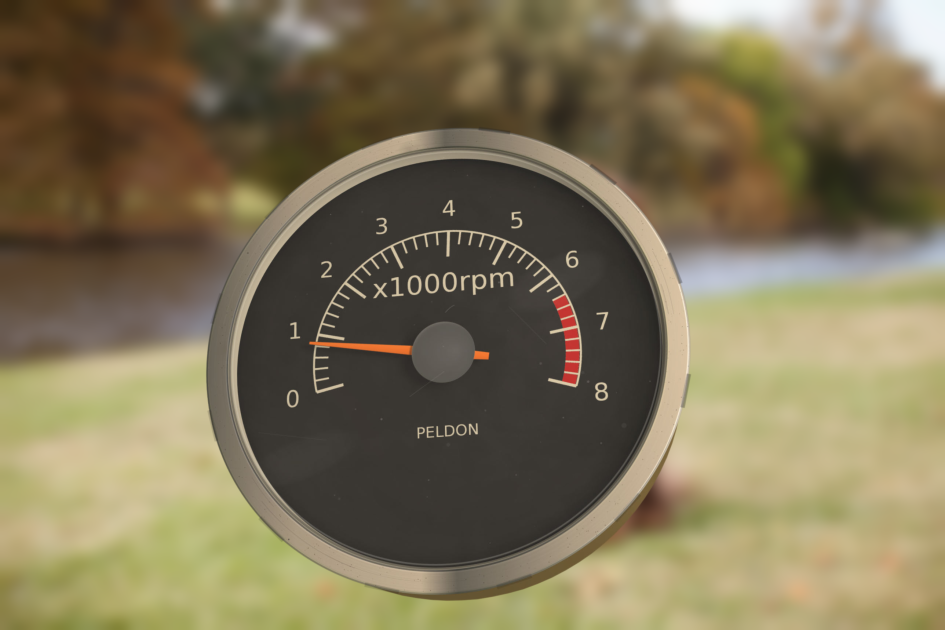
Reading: {"value": 800, "unit": "rpm"}
